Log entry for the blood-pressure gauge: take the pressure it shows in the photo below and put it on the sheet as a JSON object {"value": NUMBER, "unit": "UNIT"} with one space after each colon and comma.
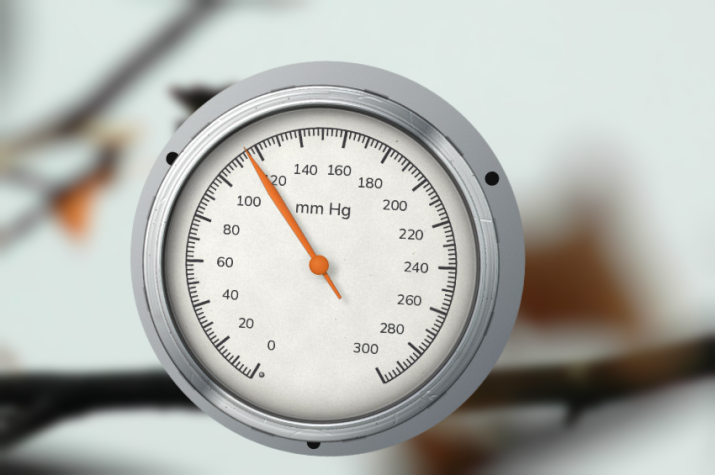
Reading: {"value": 116, "unit": "mmHg"}
